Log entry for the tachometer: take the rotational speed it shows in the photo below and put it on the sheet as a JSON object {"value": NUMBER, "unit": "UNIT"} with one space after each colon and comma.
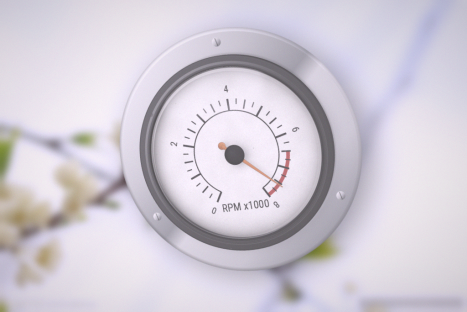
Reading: {"value": 7500, "unit": "rpm"}
